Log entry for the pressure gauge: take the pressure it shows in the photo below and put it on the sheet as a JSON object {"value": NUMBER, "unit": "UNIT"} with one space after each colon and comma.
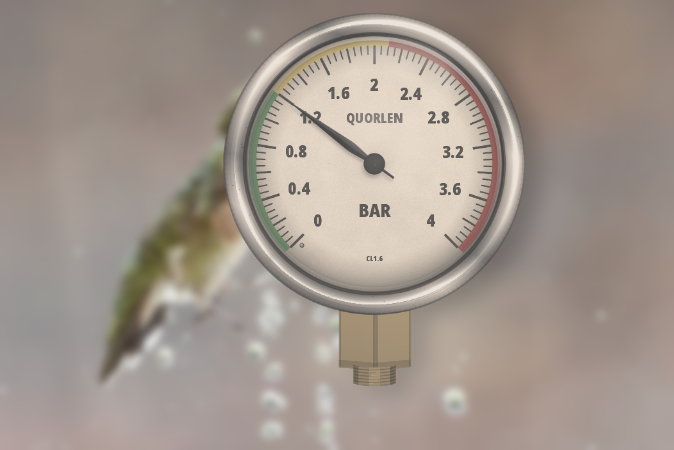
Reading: {"value": 1.2, "unit": "bar"}
